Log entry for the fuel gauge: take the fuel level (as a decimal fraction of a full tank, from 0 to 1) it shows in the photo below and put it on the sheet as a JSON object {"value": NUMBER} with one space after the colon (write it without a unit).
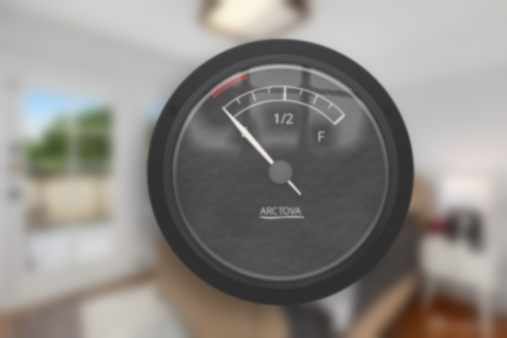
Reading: {"value": 0}
